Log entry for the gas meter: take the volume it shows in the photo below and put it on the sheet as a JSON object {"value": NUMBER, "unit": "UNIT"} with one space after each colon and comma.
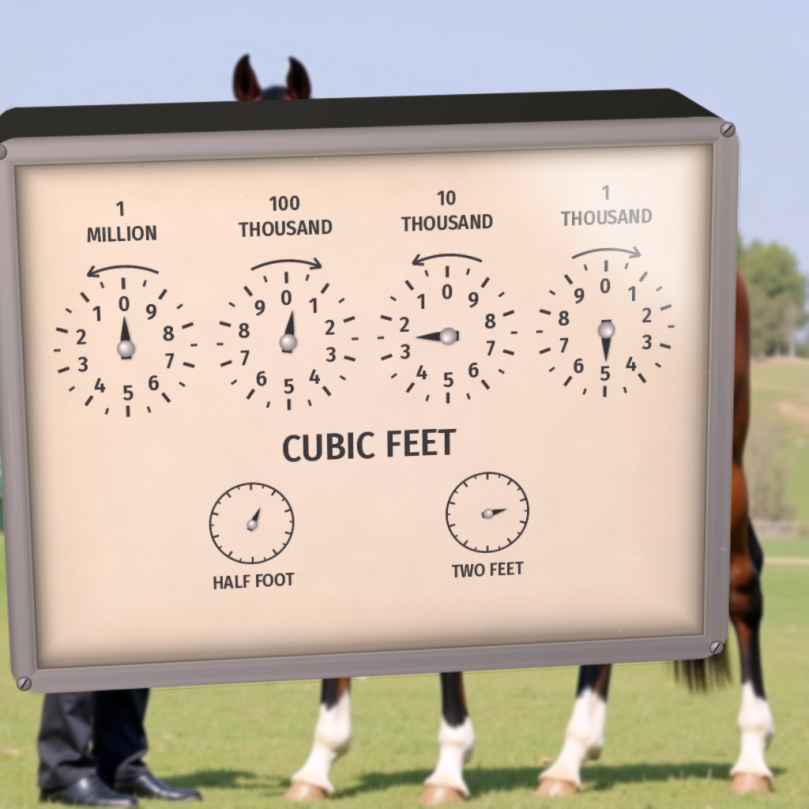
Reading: {"value": 2500, "unit": "ft³"}
